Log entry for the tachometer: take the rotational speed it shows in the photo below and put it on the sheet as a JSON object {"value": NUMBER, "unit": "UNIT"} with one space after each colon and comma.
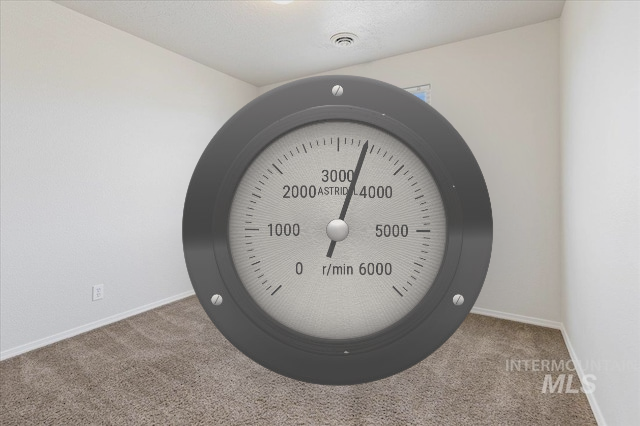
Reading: {"value": 3400, "unit": "rpm"}
